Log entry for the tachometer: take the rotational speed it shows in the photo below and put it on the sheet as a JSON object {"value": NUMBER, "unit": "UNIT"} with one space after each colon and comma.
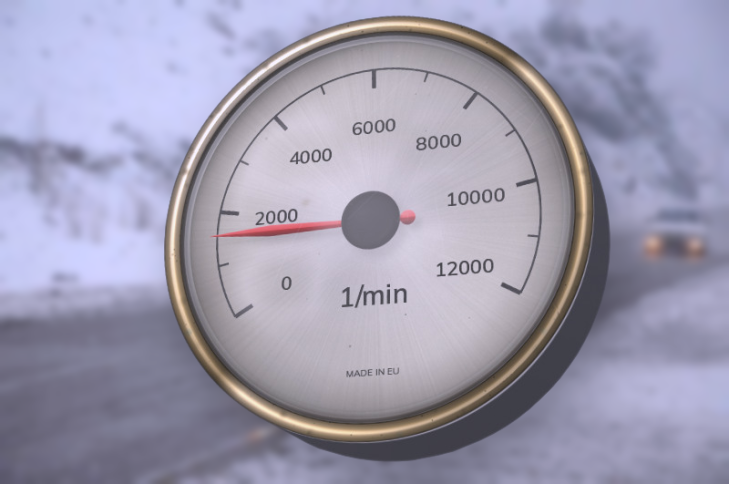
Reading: {"value": 1500, "unit": "rpm"}
